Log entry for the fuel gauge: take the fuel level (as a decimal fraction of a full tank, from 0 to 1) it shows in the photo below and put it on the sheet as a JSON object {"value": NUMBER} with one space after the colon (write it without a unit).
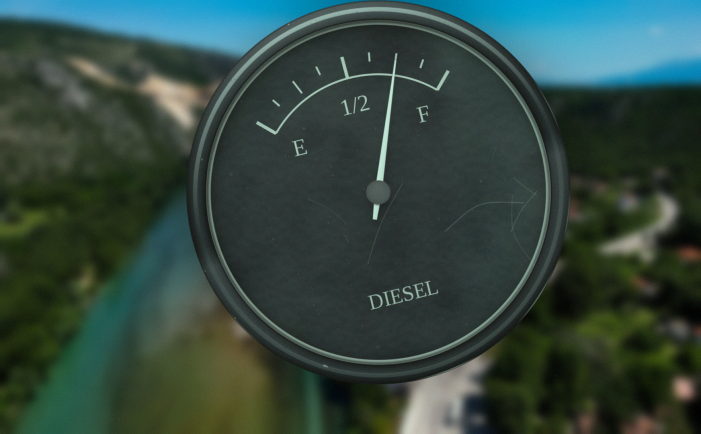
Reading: {"value": 0.75}
